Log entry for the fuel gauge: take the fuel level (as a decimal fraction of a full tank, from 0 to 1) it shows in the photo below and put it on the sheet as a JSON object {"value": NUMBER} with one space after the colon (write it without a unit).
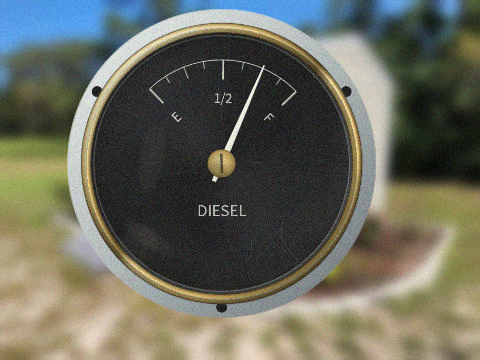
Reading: {"value": 0.75}
